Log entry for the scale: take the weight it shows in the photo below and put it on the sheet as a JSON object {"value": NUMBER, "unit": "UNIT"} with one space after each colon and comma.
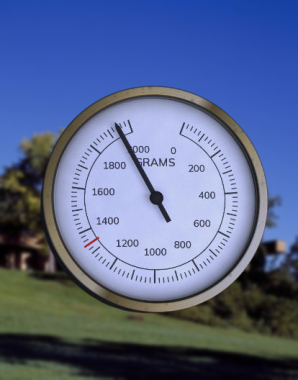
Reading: {"value": 1940, "unit": "g"}
